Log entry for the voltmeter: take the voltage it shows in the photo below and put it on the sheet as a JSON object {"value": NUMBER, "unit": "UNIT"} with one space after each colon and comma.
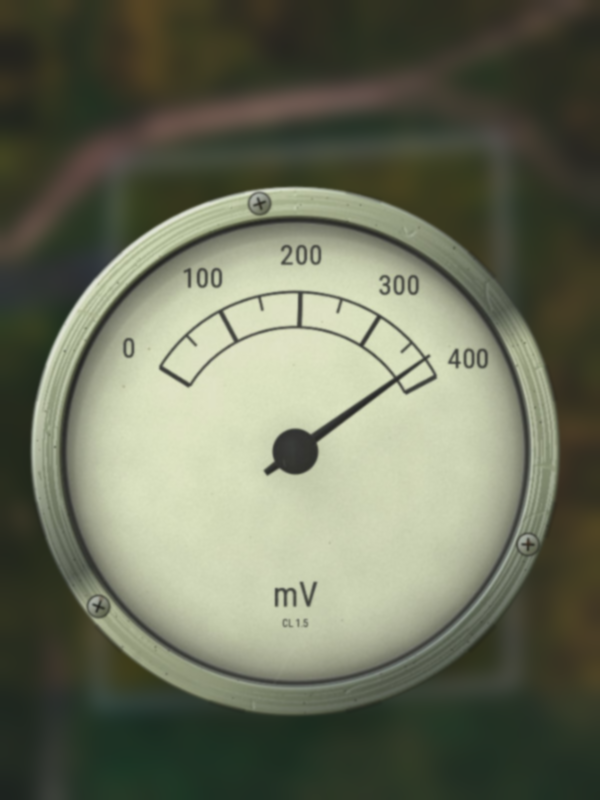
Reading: {"value": 375, "unit": "mV"}
